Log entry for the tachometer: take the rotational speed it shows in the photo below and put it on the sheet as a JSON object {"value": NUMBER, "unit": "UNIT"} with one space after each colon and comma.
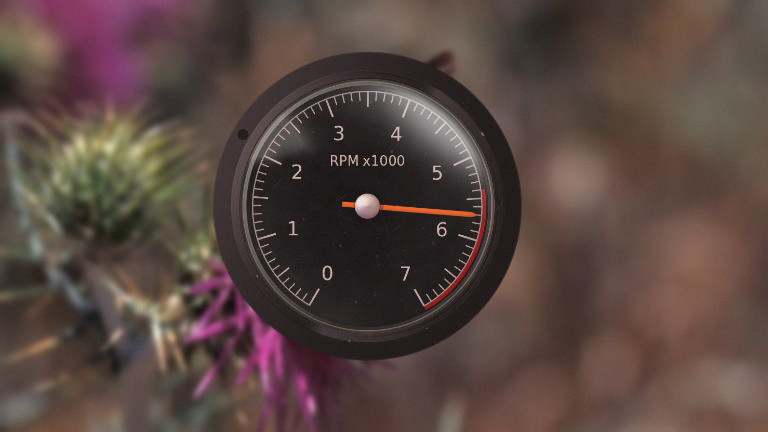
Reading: {"value": 5700, "unit": "rpm"}
